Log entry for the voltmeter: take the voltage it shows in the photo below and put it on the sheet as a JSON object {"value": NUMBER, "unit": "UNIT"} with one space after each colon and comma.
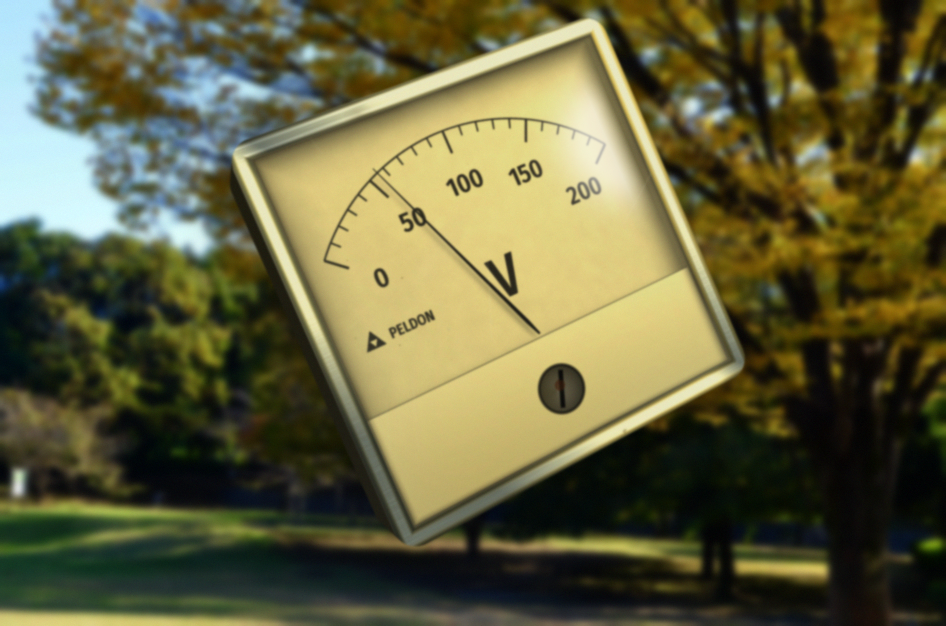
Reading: {"value": 55, "unit": "V"}
